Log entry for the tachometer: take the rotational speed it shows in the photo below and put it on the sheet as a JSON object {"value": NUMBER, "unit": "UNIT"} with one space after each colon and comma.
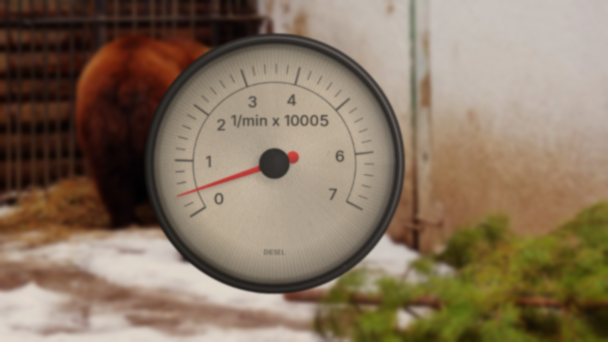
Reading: {"value": 400, "unit": "rpm"}
